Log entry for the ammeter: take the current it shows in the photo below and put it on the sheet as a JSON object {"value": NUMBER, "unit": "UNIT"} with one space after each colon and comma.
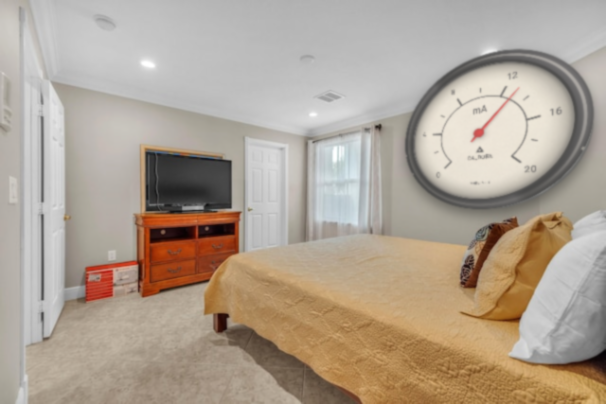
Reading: {"value": 13, "unit": "mA"}
